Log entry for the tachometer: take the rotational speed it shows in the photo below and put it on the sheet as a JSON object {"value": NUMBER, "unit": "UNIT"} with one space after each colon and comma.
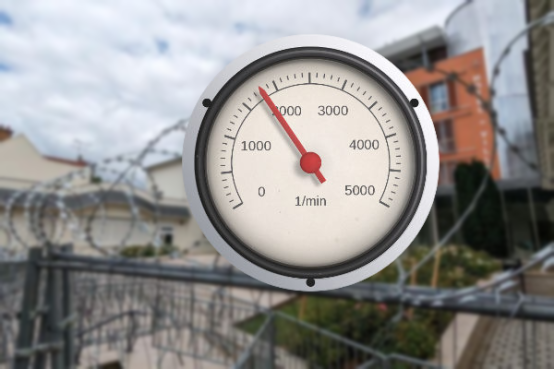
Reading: {"value": 1800, "unit": "rpm"}
